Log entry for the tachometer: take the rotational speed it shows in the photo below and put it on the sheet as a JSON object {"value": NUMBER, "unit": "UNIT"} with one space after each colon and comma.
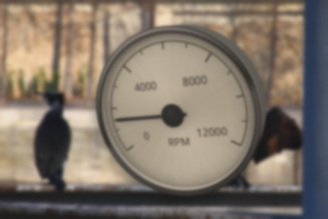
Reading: {"value": 1500, "unit": "rpm"}
